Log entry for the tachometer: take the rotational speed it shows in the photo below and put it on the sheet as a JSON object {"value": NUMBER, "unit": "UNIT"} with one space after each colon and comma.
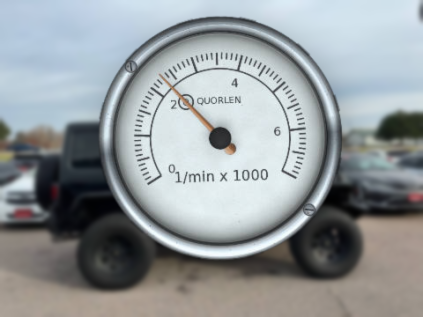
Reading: {"value": 2300, "unit": "rpm"}
